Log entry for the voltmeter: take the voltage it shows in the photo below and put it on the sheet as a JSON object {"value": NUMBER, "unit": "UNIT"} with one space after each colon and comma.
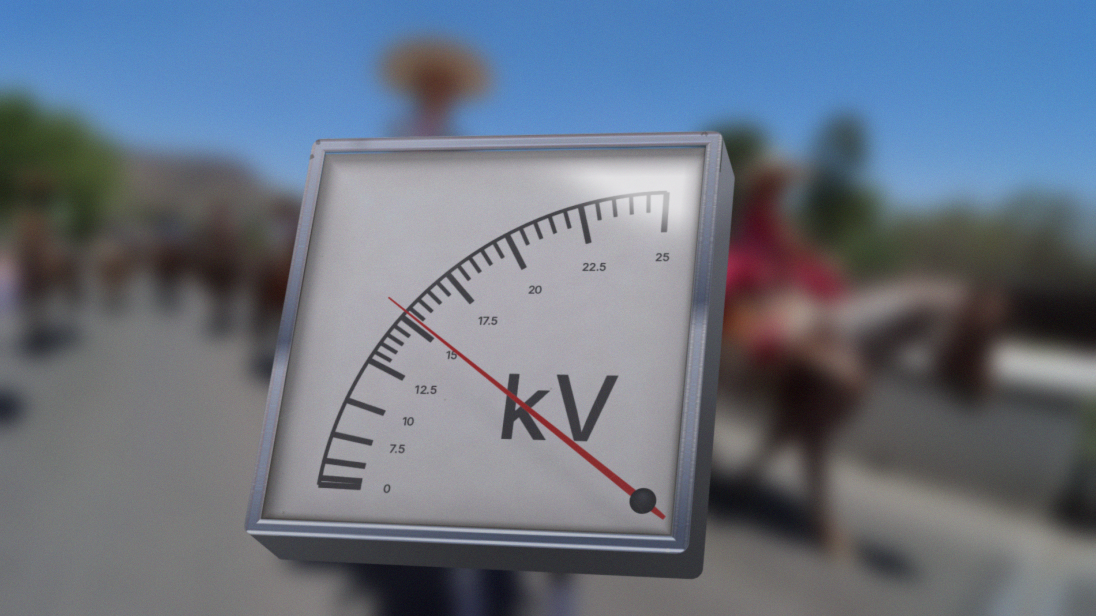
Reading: {"value": 15.25, "unit": "kV"}
